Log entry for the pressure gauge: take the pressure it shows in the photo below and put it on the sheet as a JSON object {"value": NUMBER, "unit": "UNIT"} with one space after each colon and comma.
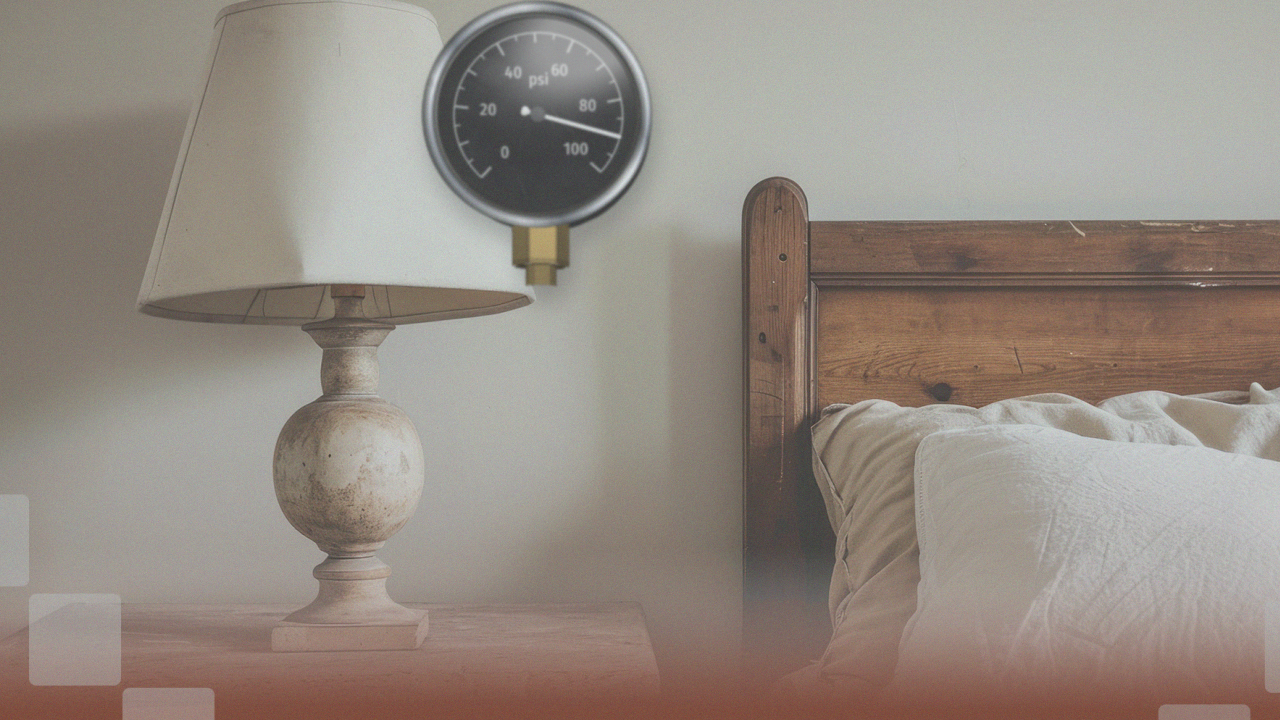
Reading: {"value": 90, "unit": "psi"}
